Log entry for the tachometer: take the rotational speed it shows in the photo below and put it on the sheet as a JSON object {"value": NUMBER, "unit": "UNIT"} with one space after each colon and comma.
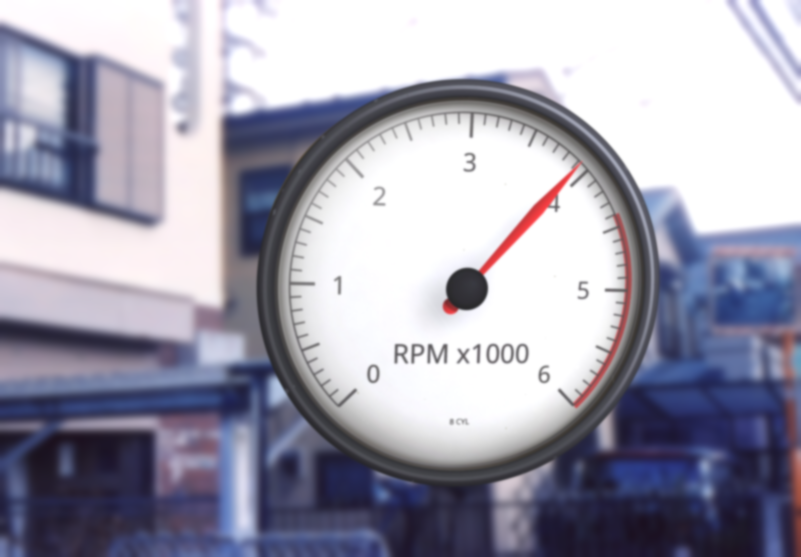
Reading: {"value": 3900, "unit": "rpm"}
